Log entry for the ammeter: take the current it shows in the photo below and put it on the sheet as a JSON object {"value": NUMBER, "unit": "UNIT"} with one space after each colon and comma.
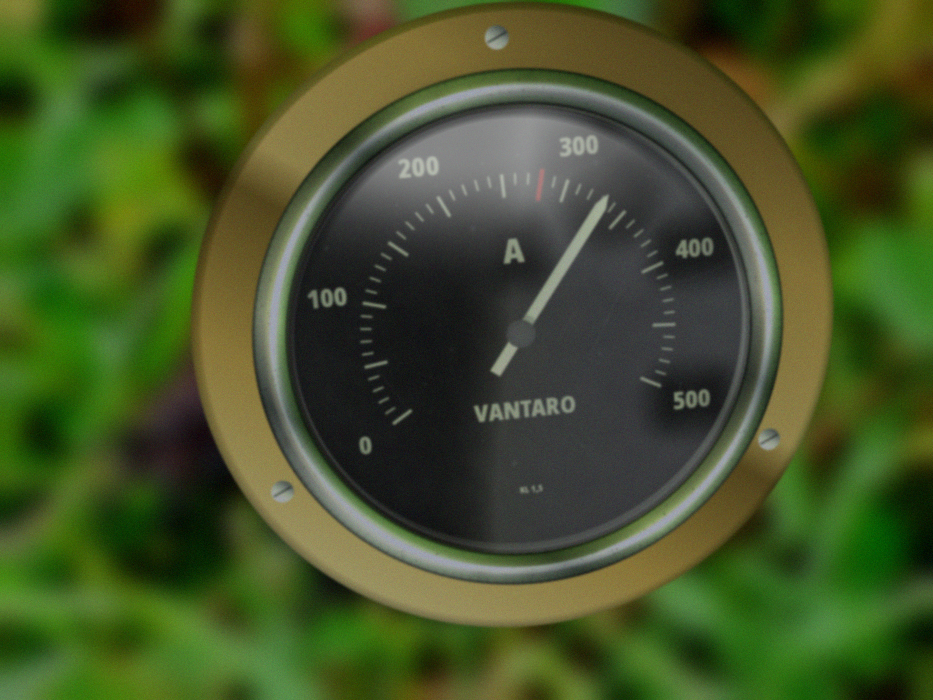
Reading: {"value": 330, "unit": "A"}
